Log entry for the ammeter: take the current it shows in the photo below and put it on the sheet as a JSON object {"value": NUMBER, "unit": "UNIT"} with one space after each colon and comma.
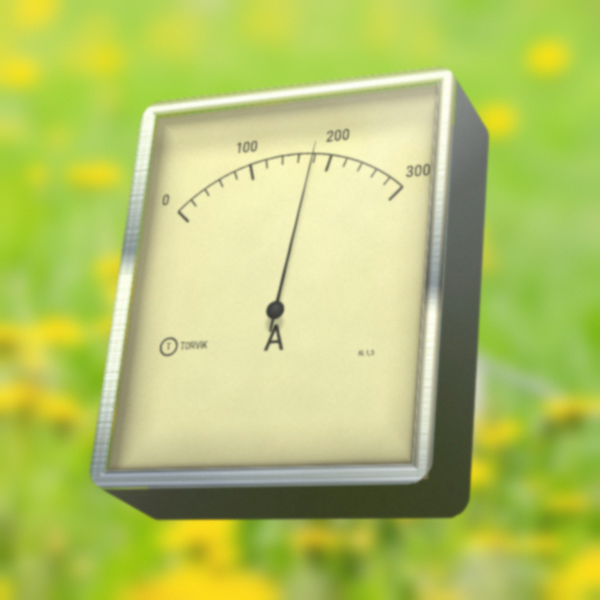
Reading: {"value": 180, "unit": "A"}
